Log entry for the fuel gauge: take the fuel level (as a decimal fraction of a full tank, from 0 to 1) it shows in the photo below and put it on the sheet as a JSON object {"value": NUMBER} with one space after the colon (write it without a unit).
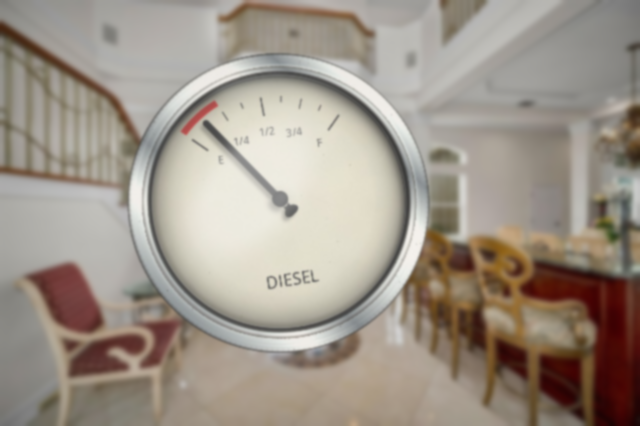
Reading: {"value": 0.125}
